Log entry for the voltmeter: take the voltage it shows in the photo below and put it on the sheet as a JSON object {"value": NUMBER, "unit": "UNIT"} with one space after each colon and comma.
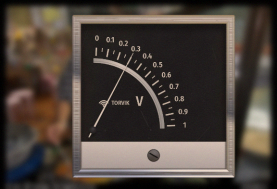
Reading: {"value": 0.3, "unit": "V"}
